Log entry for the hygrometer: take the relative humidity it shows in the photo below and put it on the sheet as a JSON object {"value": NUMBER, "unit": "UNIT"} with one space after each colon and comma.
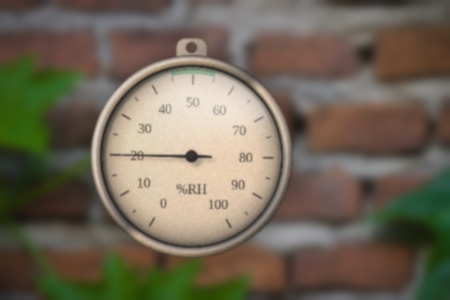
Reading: {"value": 20, "unit": "%"}
